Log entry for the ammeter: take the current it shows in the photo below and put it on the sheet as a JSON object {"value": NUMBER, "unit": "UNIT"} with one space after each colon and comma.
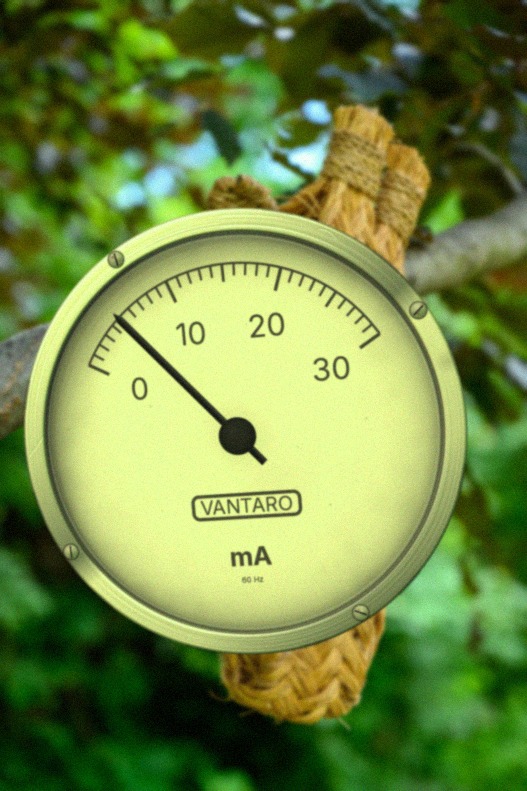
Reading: {"value": 5, "unit": "mA"}
